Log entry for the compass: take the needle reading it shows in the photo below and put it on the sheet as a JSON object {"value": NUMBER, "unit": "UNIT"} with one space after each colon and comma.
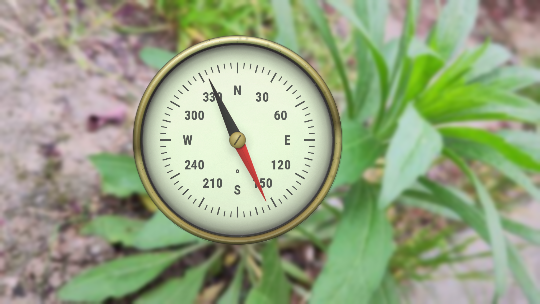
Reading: {"value": 155, "unit": "°"}
